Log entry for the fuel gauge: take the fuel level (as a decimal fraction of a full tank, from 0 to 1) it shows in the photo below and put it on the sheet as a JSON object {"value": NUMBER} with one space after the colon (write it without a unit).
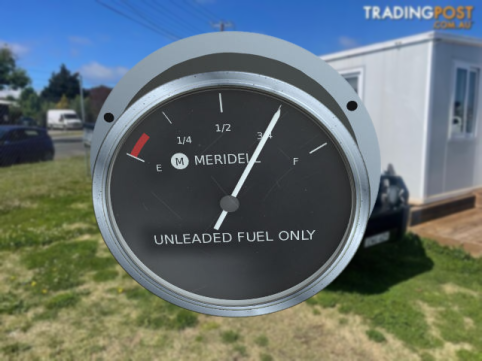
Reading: {"value": 0.75}
